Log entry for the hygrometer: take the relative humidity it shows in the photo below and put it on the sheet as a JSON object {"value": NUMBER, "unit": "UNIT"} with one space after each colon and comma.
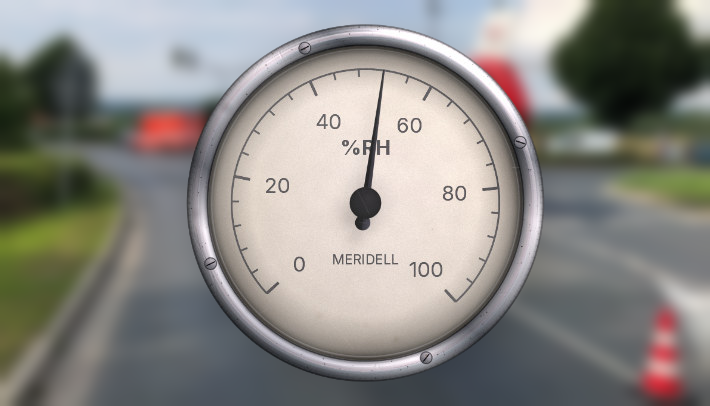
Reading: {"value": 52, "unit": "%"}
